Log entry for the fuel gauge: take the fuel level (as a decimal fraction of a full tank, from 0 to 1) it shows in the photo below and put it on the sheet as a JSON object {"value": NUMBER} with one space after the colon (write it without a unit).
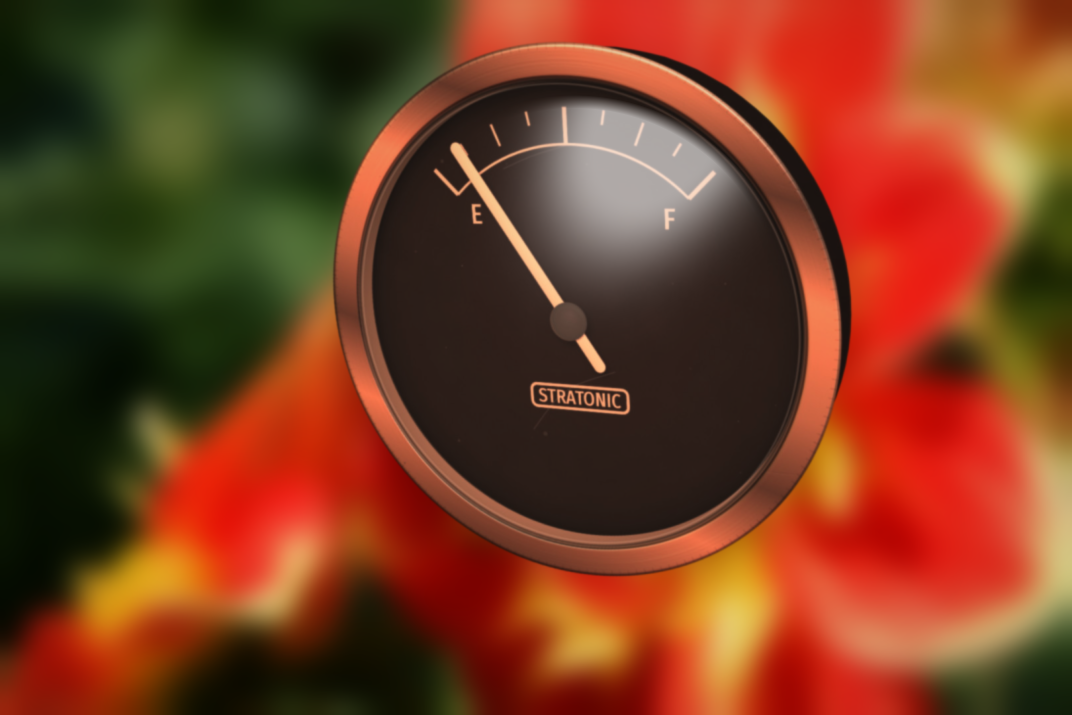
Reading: {"value": 0.125}
